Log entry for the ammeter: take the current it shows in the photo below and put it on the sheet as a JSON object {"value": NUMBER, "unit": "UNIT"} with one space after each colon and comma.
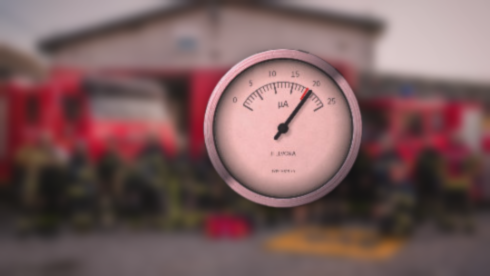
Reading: {"value": 20, "unit": "µA"}
